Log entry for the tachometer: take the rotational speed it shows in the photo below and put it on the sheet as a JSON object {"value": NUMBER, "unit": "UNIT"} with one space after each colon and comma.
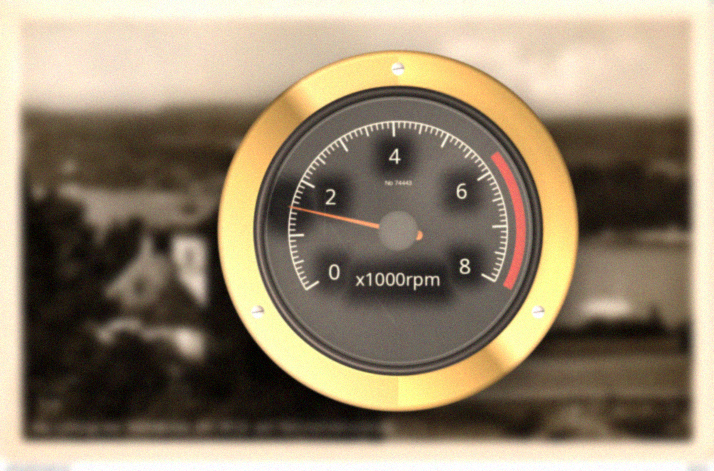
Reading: {"value": 1500, "unit": "rpm"}
